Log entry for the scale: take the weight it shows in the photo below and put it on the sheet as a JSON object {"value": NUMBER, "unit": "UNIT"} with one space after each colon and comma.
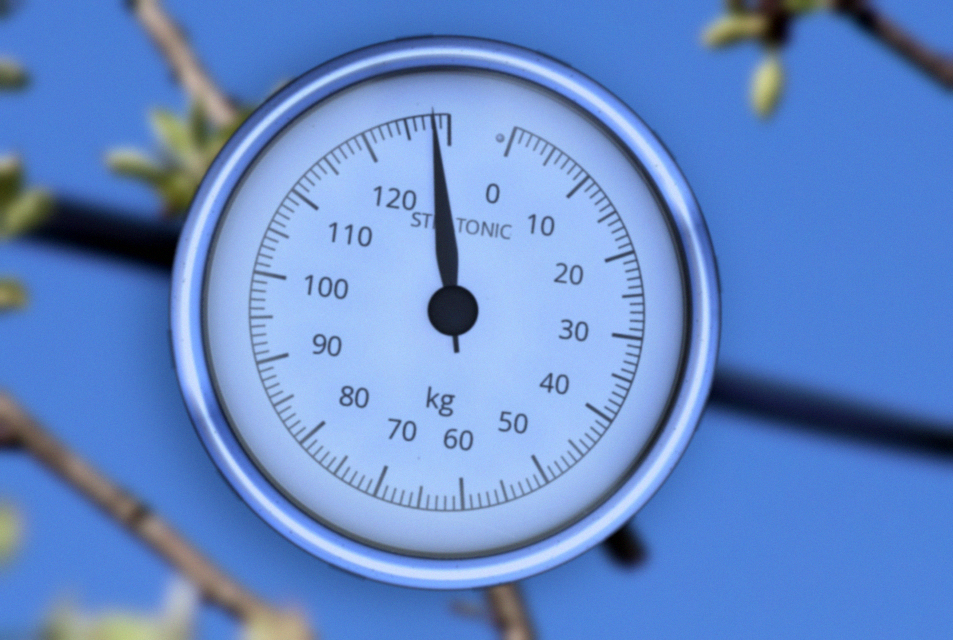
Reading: {"value": 128, "unit": "kg"}
